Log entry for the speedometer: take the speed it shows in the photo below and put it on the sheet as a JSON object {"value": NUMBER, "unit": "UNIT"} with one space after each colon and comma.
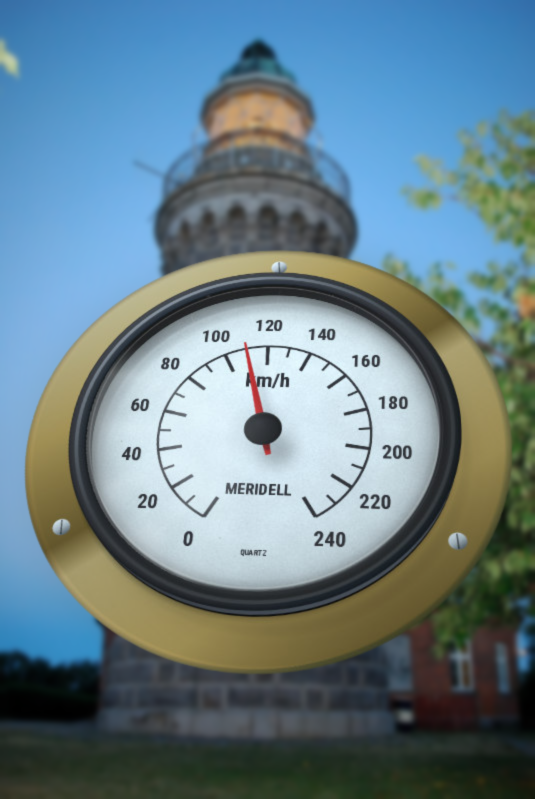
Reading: {"value": 110, "unit": "km/h"}
